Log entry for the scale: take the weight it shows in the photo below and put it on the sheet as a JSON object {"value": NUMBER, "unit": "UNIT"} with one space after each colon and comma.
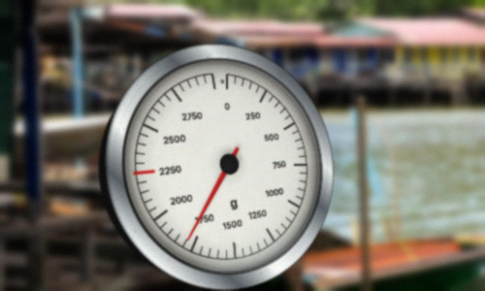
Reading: {"value": 1800, "unit": "g"}
